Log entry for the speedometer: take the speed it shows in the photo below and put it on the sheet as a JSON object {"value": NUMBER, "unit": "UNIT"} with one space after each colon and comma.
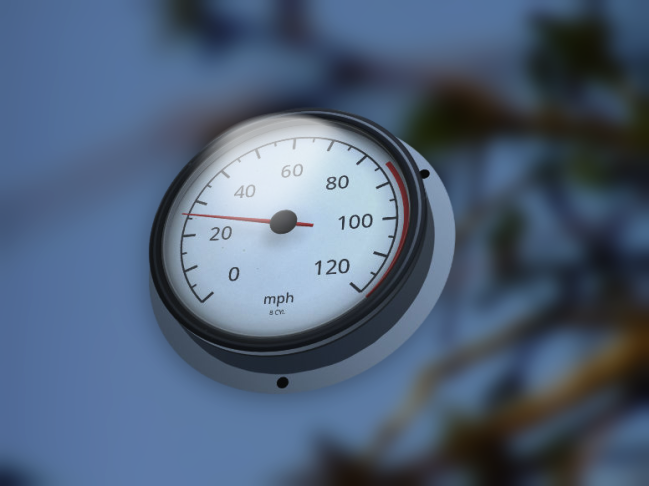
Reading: {"value": 25, "unit": "mph"}
